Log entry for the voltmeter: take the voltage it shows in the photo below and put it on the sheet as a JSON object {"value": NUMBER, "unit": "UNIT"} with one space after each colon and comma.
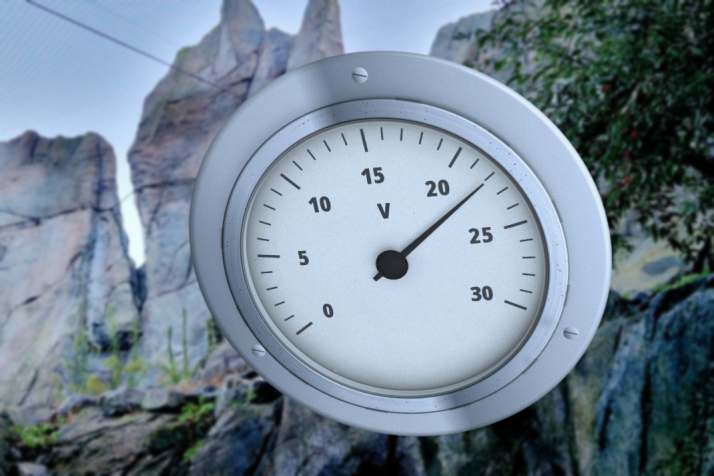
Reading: {"value": 22, "unit": "V"}
